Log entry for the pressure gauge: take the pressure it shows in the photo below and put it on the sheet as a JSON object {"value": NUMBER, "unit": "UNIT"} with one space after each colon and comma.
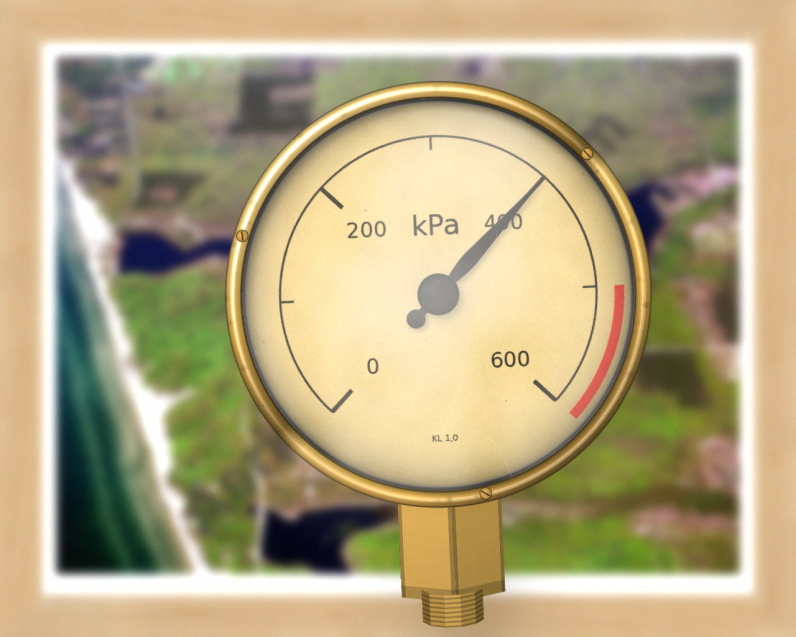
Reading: {"value": 400, "unit": "kPa"}
